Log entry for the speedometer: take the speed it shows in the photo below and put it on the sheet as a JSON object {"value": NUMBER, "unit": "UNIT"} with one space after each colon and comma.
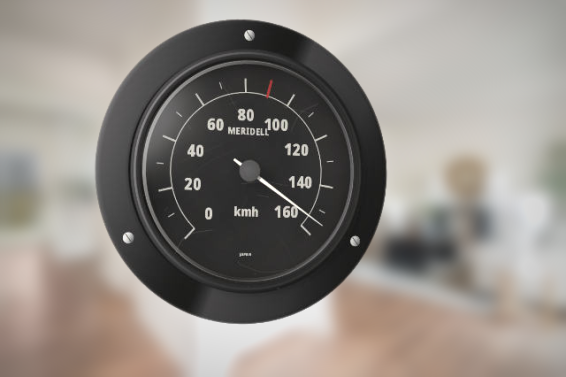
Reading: {"value": 155, "unit": "km/h"}
